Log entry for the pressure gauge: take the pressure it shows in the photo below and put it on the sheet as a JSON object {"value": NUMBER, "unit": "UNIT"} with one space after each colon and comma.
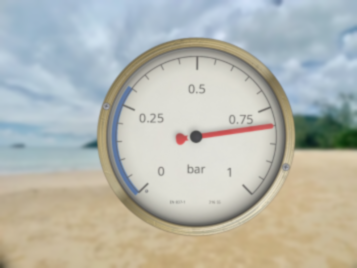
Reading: {"value": 0.8, "unit": "bar"}
